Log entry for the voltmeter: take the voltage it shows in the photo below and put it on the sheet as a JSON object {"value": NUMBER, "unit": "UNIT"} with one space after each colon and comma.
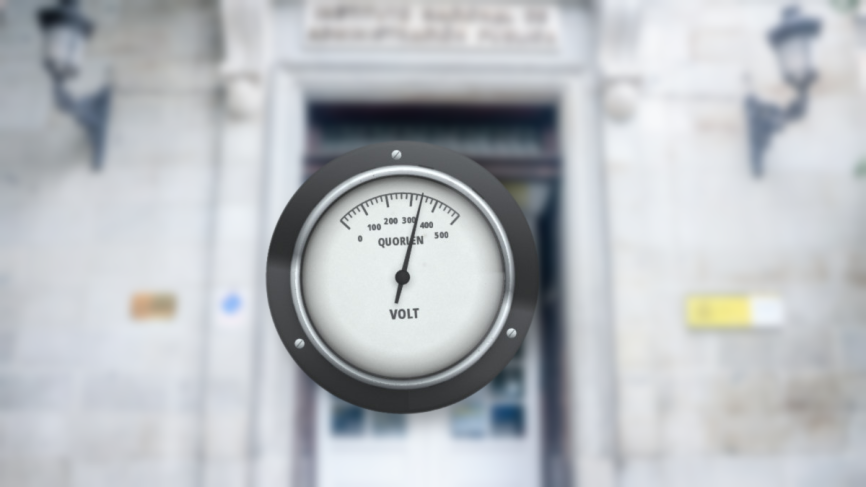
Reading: {"value": 340, "unit": "V"}
